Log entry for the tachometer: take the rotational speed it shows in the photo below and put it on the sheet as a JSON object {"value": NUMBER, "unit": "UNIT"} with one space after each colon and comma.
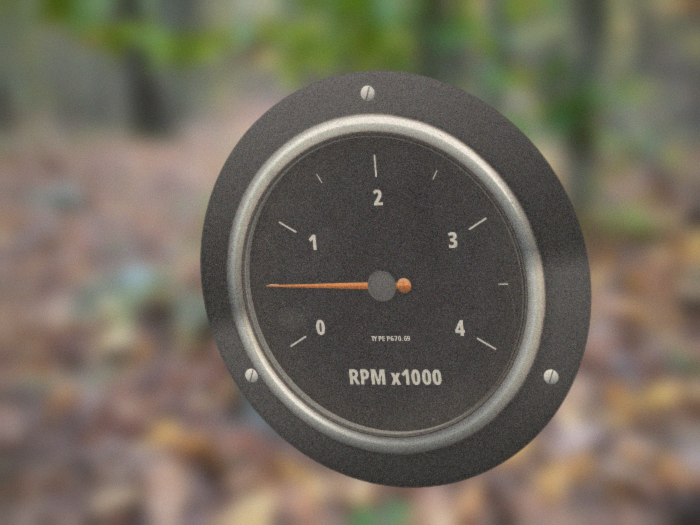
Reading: {"value": 500, "unit": "rpm"}
